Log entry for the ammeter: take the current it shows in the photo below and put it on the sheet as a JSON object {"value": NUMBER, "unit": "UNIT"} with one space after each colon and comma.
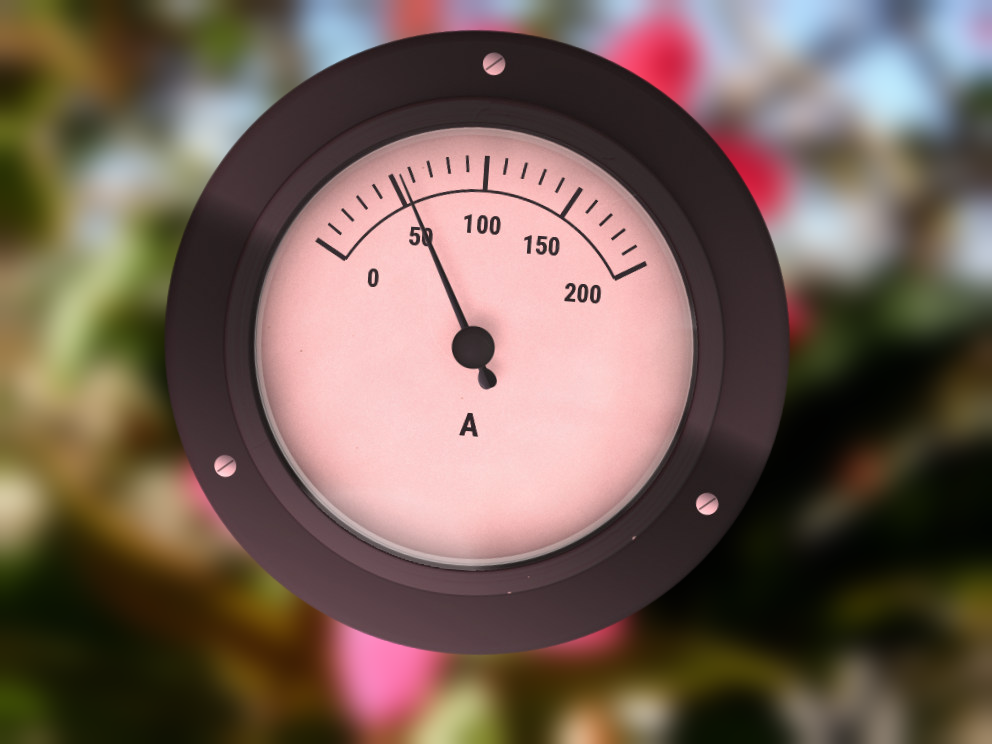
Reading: {"value": 55, "unit": "A"}
